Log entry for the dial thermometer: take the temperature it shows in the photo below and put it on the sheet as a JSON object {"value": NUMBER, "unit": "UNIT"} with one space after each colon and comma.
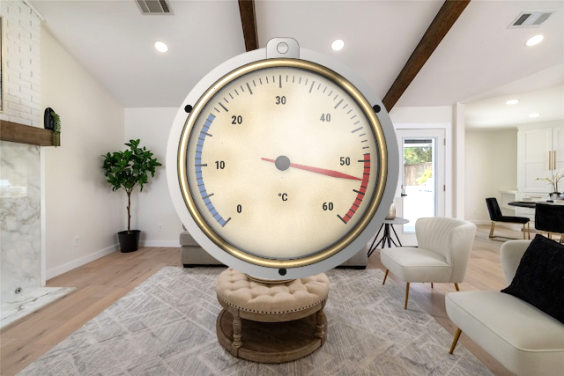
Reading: {"value": 53, "unit": "°C"}
